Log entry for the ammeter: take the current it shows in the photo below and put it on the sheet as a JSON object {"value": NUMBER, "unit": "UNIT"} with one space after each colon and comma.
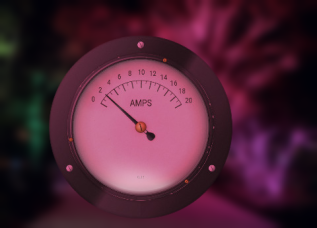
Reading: {"value": 2, "unit": "A"}
